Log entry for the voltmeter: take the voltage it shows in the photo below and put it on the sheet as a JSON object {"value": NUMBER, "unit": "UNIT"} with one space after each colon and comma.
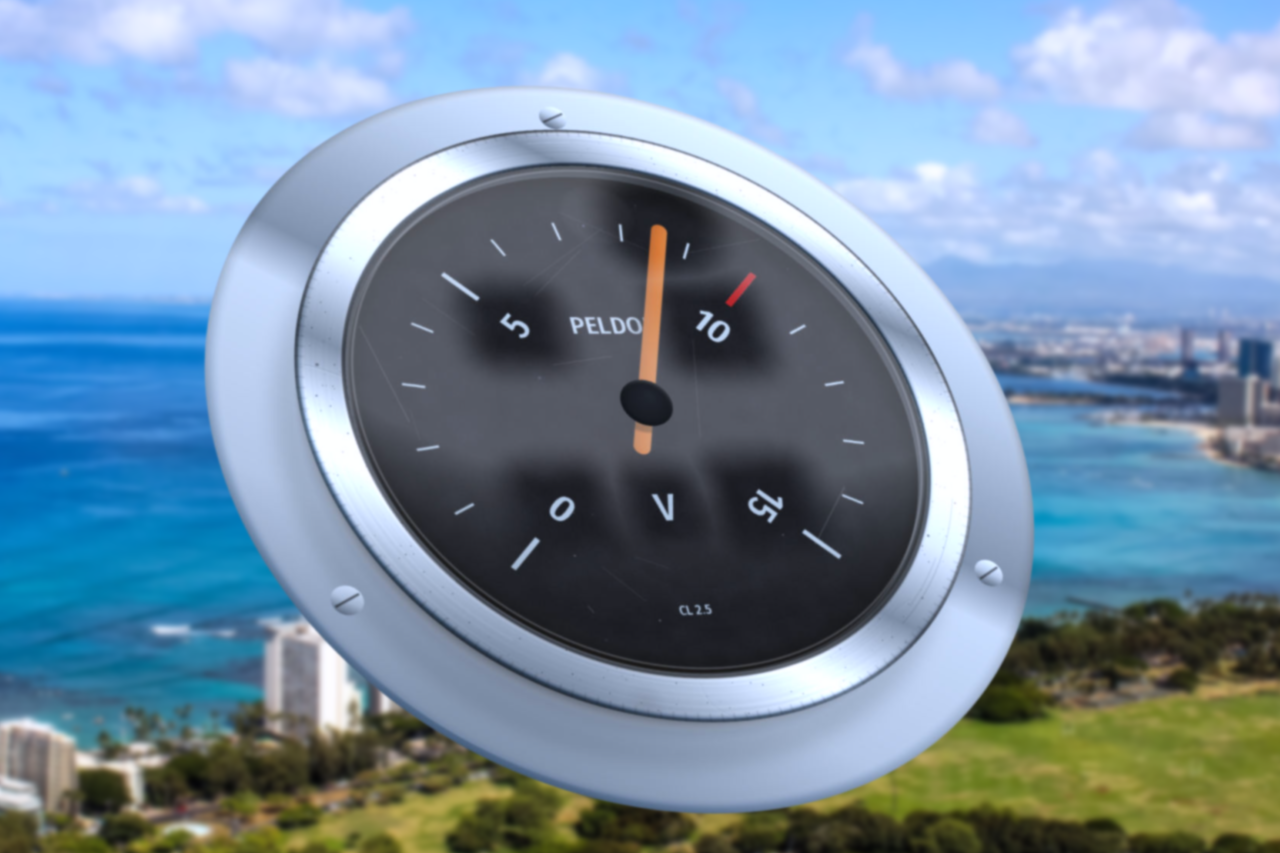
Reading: {"value": 8.5, "unit": "V"}
